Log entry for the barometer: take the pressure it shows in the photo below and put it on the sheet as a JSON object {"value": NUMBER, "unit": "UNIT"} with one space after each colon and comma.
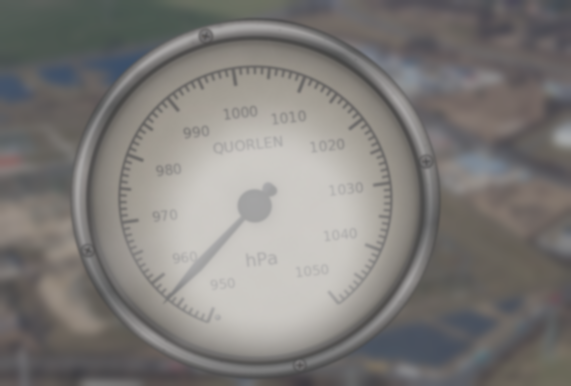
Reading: {"value": 957, "unit": "hPa"}
